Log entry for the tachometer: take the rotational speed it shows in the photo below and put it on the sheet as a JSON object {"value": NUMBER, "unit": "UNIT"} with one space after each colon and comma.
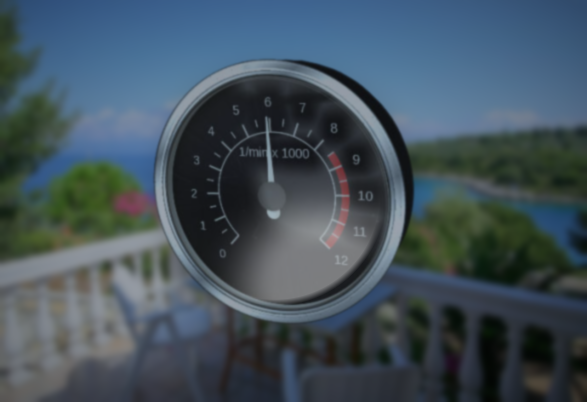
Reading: {"value": 6000, "unit": "rpm"}
